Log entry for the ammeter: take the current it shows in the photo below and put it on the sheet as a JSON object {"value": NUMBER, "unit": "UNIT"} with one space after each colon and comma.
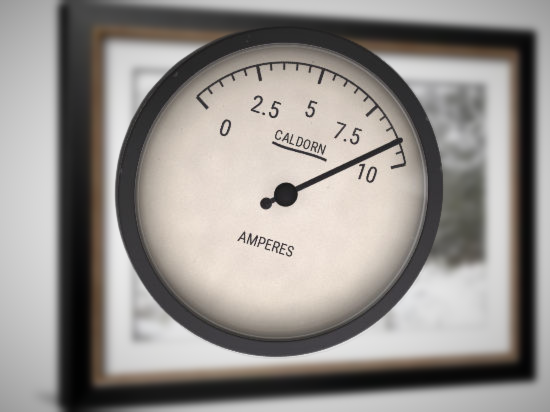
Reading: {"value": 9, "unit": "A"}
